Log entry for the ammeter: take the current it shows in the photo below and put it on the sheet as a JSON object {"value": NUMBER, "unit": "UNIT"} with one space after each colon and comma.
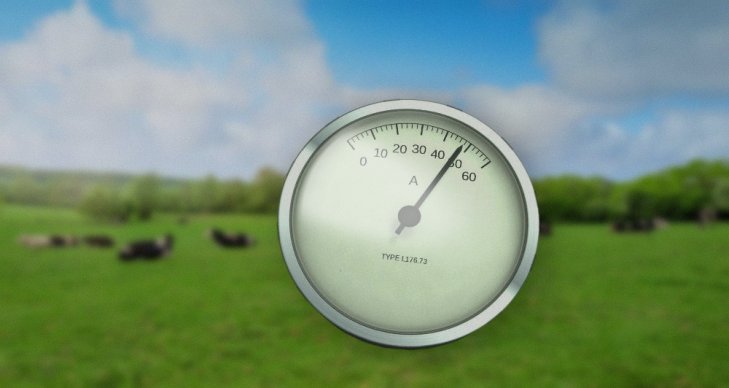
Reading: {"value": 48, "unit": "A"}
